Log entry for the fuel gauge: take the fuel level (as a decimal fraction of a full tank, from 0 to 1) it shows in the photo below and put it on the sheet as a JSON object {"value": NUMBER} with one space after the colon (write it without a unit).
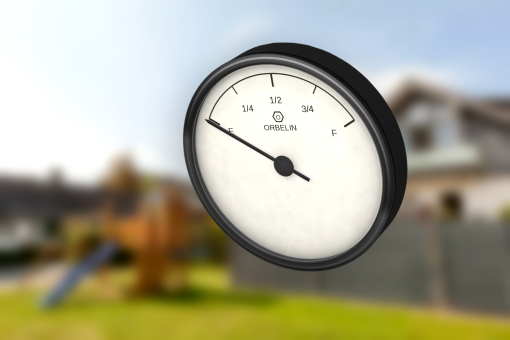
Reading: {"value": 0}
